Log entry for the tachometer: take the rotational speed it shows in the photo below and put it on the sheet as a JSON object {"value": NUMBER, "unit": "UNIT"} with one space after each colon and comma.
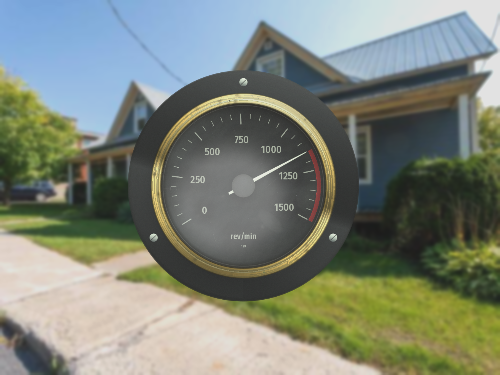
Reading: {"value": 1150, "unit": "rpm"}
